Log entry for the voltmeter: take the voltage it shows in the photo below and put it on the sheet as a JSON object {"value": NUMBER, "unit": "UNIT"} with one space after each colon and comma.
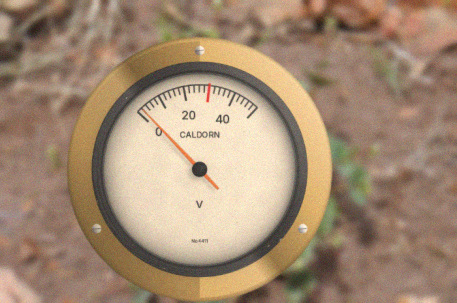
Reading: {"value": 2, "unit": "V"}
